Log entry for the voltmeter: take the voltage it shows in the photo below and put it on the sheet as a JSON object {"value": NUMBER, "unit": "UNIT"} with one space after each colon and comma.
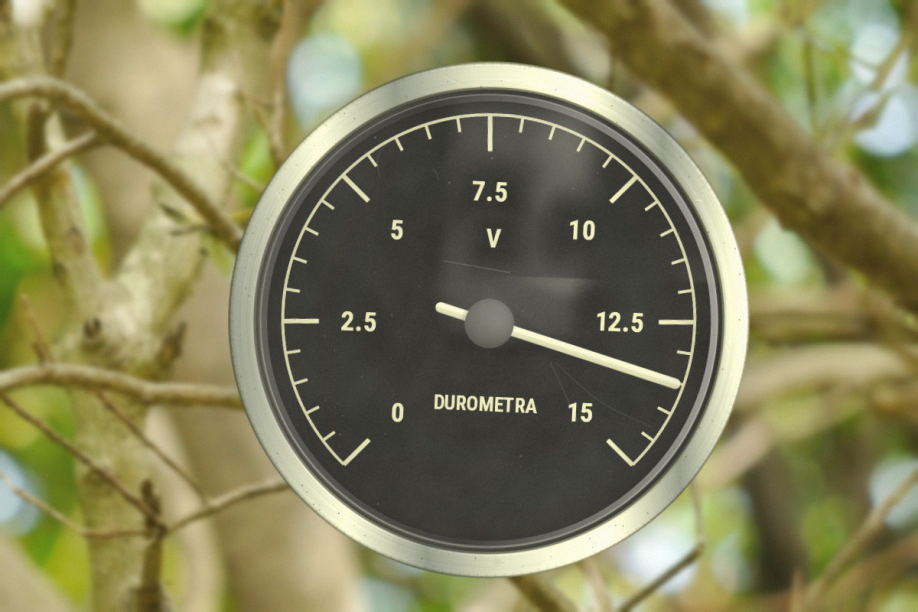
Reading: {"value": 13.5, "unit": "V"}
